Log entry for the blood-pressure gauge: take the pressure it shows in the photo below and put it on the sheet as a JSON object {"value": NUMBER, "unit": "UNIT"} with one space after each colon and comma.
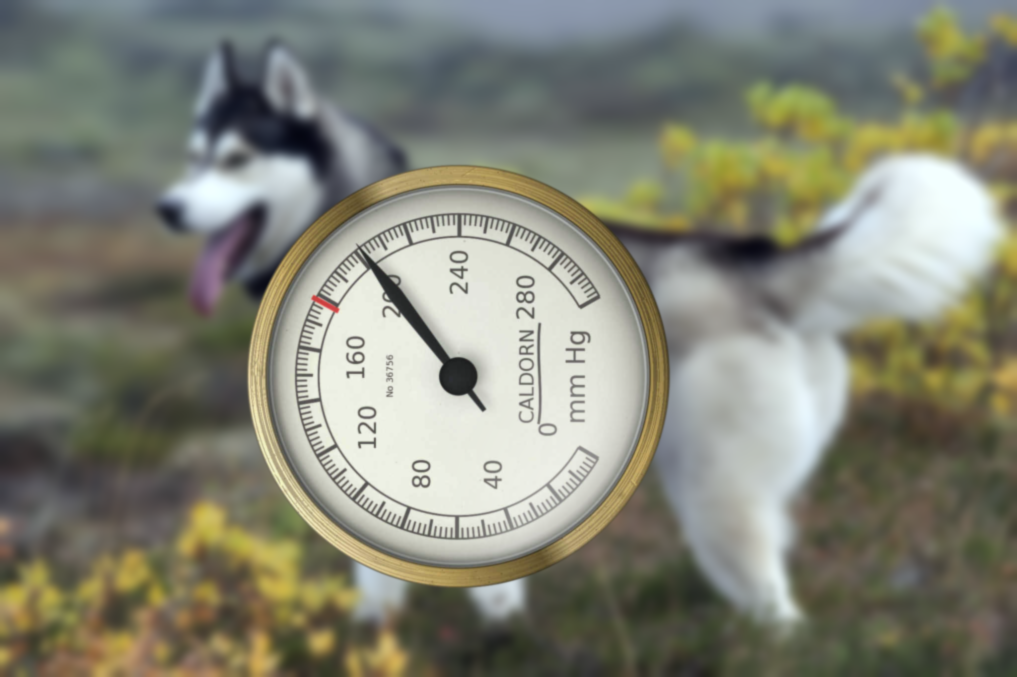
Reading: {"value": 202, "unit": "mmHg"}
